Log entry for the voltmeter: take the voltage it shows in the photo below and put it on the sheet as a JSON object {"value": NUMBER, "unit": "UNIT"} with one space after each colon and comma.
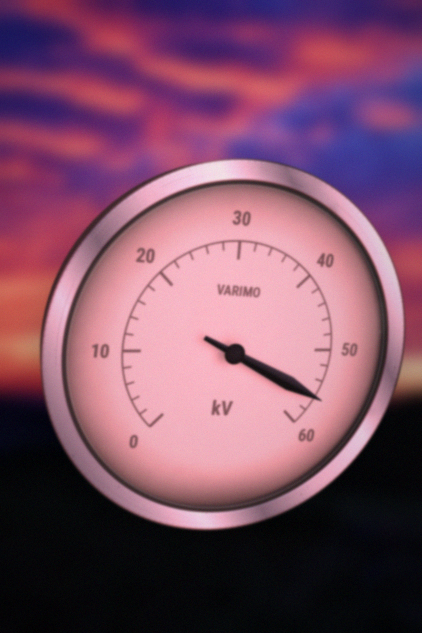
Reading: {"value": 56, "unit": "kV"}
